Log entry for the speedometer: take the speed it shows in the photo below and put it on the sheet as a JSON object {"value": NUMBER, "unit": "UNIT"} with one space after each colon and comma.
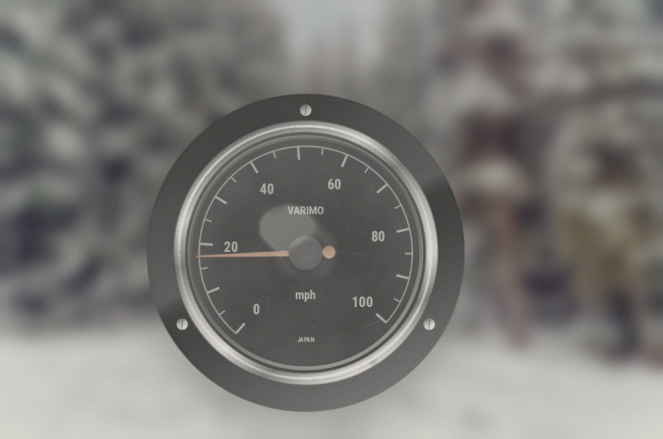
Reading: {"value": 17.5, "unit": "mph"}
